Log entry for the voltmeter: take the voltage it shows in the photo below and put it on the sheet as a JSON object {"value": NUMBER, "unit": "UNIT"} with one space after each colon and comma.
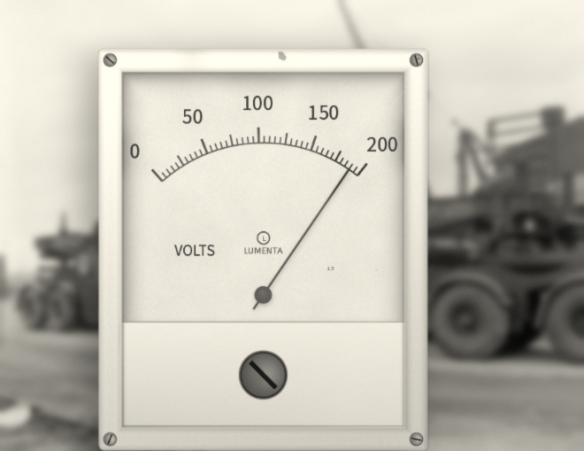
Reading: {"value": 190, "unit": "V"}
